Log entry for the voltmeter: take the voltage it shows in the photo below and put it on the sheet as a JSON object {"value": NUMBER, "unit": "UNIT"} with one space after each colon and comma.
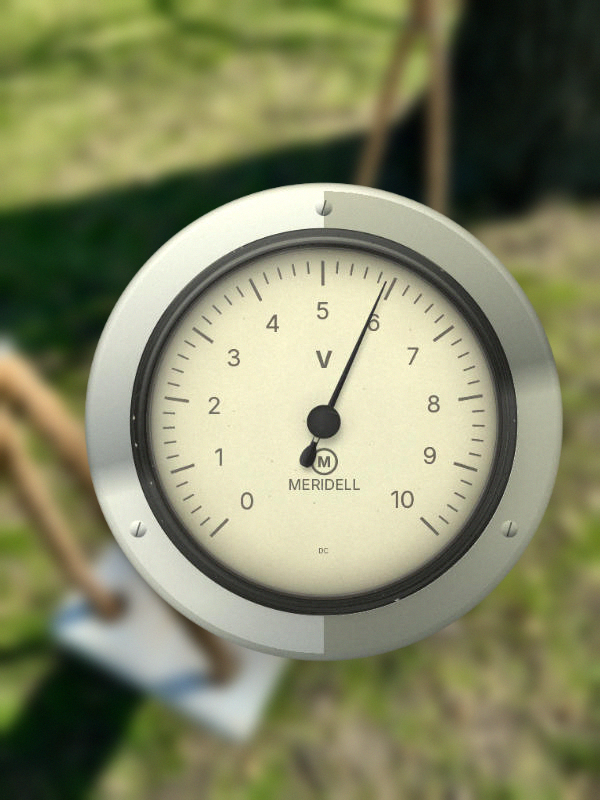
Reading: {"value": 5.9, "unit": "V"}
